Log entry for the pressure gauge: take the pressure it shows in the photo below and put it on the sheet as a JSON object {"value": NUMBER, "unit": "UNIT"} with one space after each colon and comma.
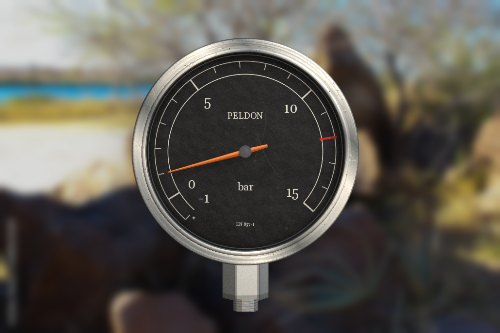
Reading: {"value": 1, "unit": "bar"}
